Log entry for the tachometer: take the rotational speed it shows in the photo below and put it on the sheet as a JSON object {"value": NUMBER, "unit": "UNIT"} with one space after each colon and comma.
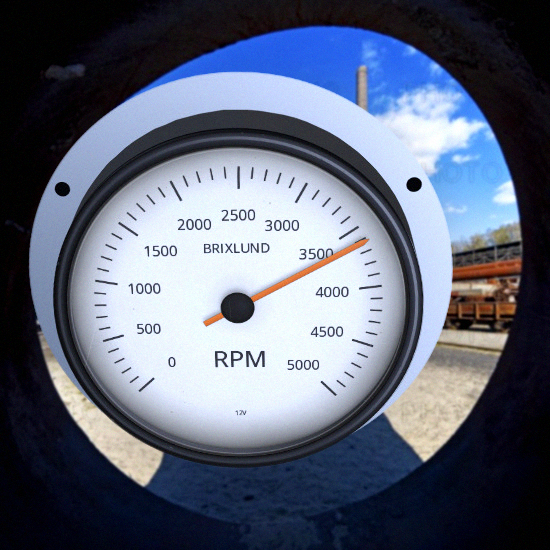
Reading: {"value": 3600, "unit": "rpm"}
